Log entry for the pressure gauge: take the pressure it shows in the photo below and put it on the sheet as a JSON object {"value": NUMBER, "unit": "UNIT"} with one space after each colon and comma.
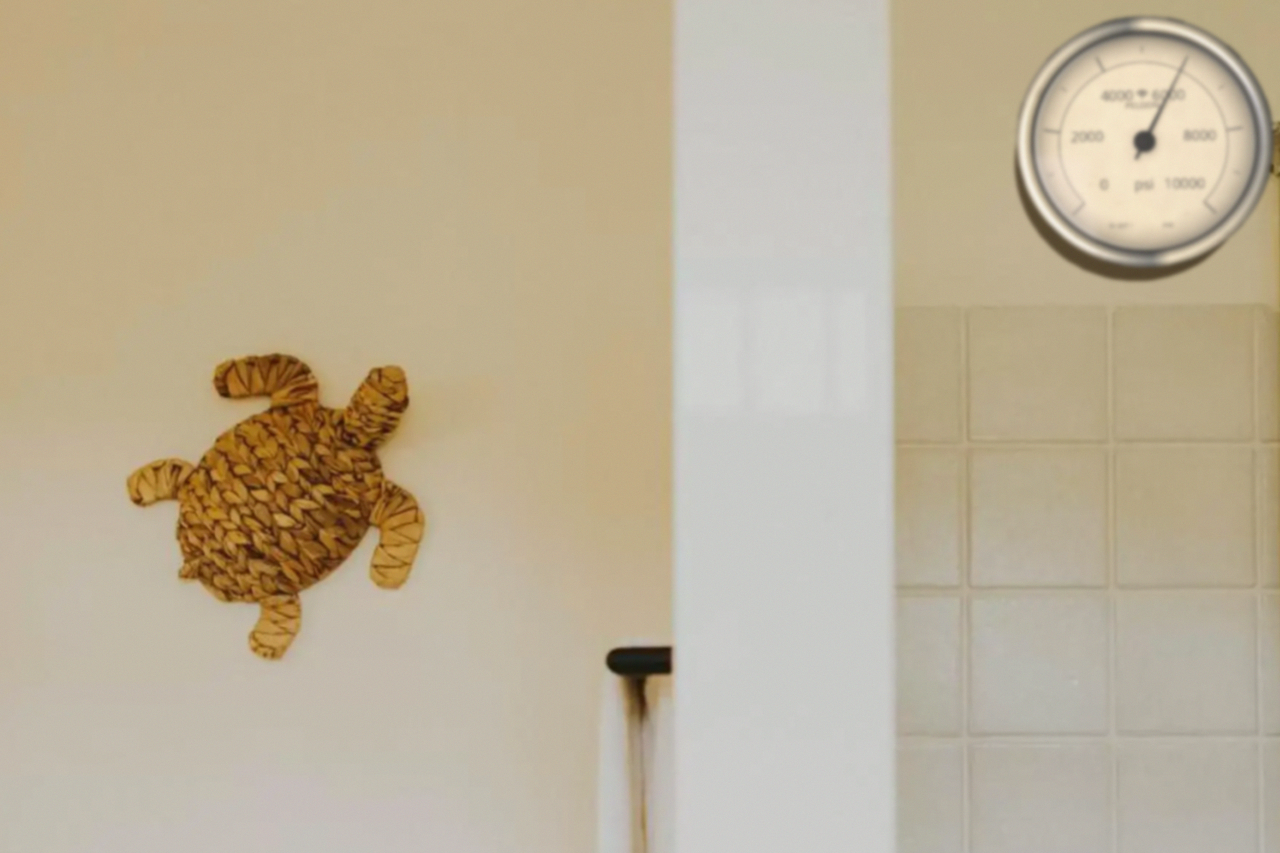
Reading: {"value": 6000, "unit": "psi"}
